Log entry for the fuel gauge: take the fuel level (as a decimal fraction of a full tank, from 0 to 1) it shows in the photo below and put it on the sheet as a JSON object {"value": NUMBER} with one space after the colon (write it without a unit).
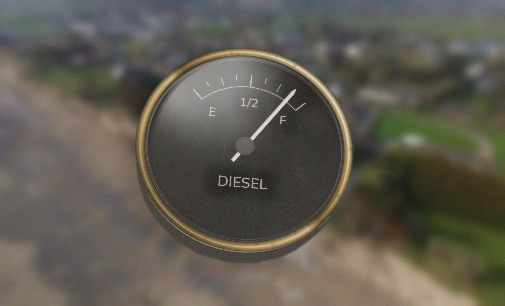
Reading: {"value": 0.875}
